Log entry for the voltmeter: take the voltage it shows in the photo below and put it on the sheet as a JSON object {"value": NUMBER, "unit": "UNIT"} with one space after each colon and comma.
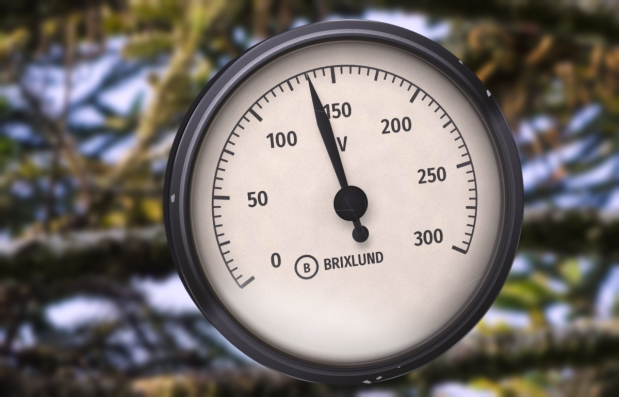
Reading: {"value": 135, "unit": "V"}
